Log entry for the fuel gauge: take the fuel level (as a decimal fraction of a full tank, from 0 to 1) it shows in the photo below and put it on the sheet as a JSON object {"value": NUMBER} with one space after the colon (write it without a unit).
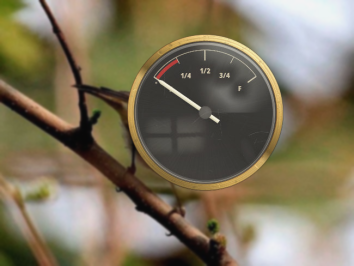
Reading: {"value": 0}
